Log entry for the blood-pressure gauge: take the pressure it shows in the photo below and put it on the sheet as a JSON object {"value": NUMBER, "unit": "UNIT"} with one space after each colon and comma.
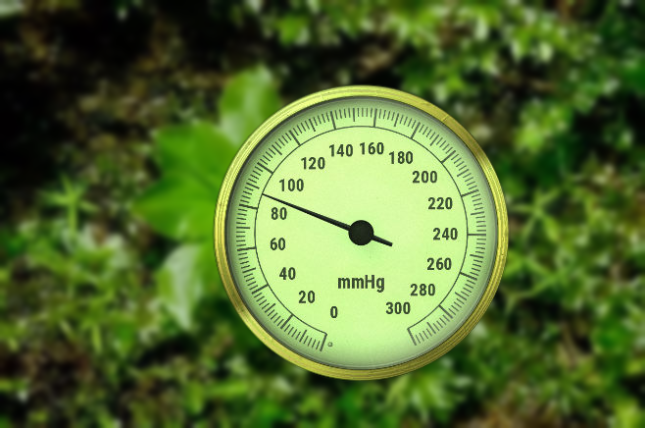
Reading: {"value": 88, "unit": "mmHg"}
